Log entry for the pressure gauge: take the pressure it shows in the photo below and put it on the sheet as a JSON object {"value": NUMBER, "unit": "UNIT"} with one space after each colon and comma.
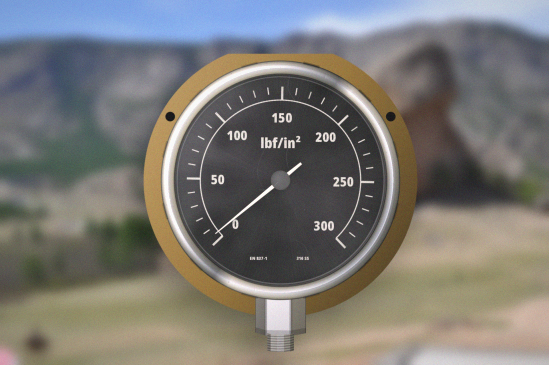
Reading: {"value": 5, "unit": "psi"}
